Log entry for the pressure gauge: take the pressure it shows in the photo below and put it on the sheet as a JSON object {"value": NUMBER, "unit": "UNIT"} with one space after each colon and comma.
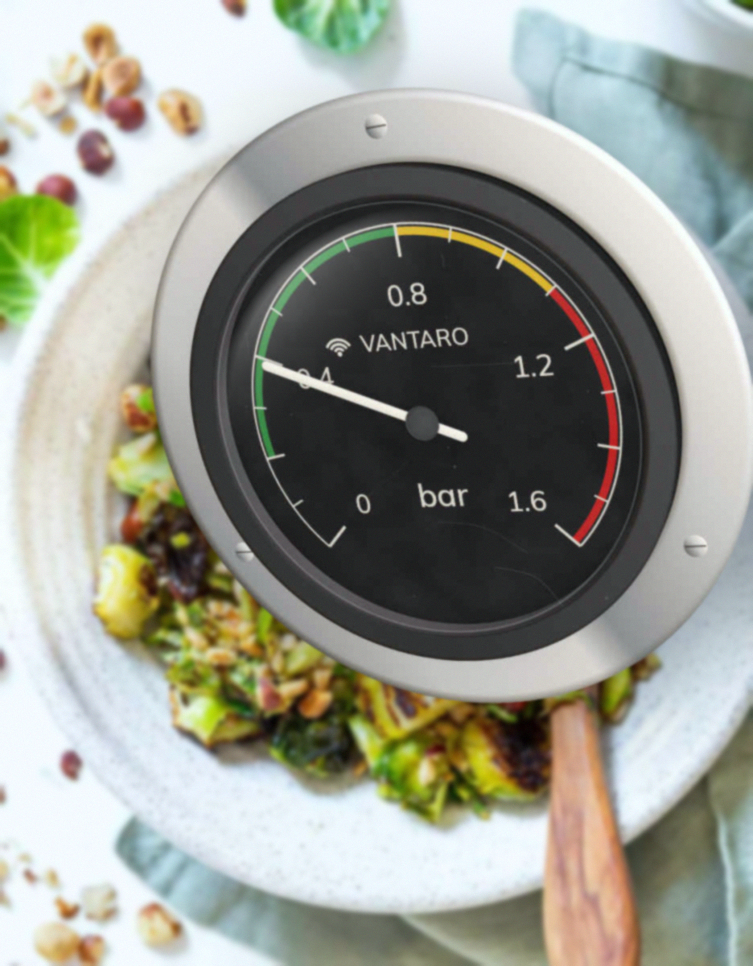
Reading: {"value": 0.4, "unit": "bar"}
